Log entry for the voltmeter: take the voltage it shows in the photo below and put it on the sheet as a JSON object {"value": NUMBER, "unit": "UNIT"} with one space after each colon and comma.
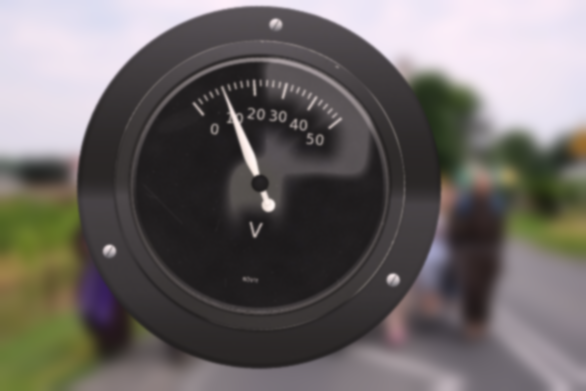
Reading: {"value": 10, "unit": "V"}
